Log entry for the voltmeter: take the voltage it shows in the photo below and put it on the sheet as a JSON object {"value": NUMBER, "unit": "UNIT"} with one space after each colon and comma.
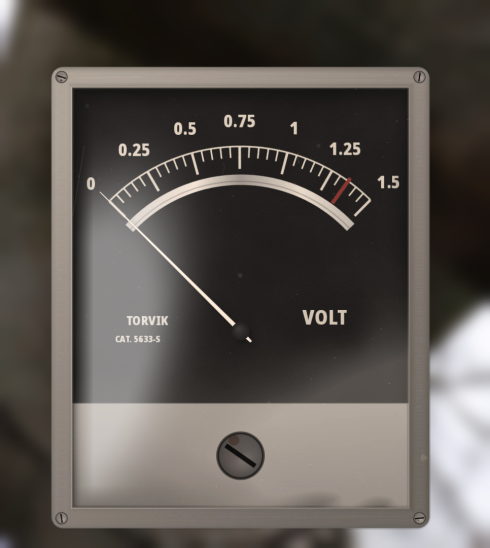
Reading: {"value": 0, "unit": "V"}
